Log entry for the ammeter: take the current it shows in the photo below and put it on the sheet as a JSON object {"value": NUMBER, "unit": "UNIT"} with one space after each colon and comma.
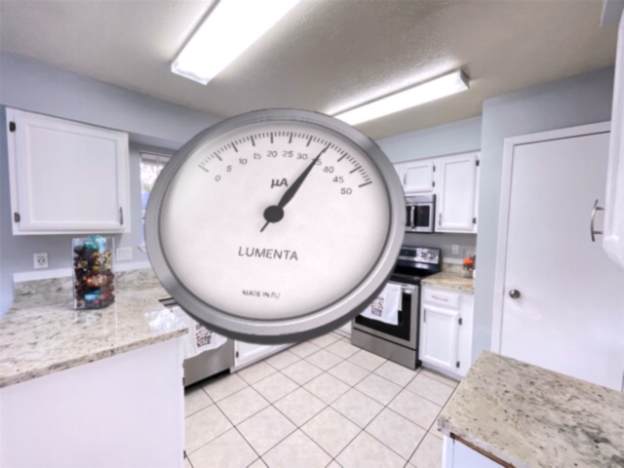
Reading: {"value": 35, "unit": "µA"}
